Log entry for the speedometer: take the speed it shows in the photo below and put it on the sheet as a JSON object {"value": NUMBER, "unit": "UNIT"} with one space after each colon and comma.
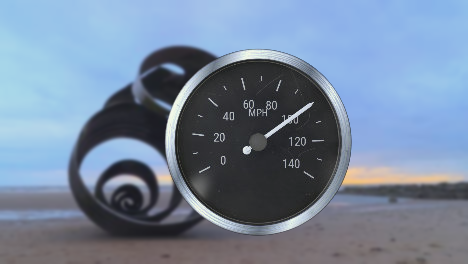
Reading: {"value": 100, "unit": "mph"}
